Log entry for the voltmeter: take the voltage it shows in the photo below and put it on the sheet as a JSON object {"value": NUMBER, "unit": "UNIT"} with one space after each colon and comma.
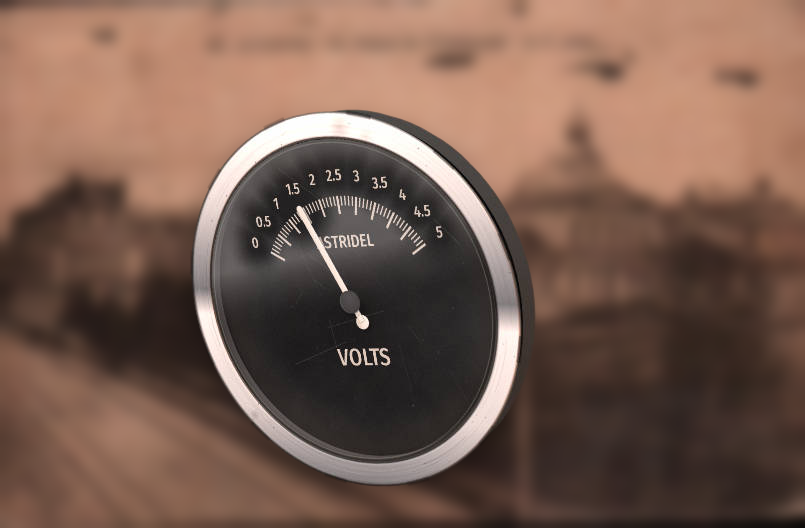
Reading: {"value": 1.5, "unit": "V"}
